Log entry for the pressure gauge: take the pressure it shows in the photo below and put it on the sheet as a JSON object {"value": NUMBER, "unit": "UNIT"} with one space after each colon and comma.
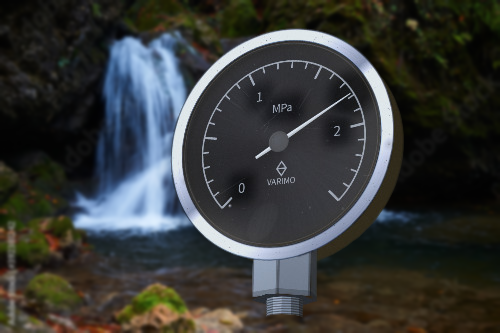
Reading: {"value": 1.8, "unit": "MPa"}
